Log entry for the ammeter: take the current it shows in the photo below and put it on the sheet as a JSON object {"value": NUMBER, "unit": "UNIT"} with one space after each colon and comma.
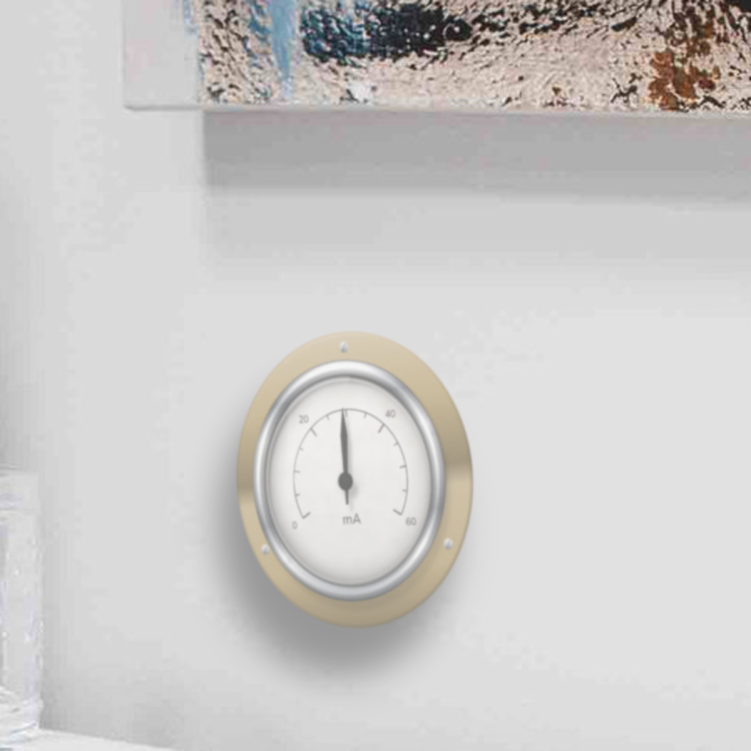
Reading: {"value": 30, "unit": "mA"}
